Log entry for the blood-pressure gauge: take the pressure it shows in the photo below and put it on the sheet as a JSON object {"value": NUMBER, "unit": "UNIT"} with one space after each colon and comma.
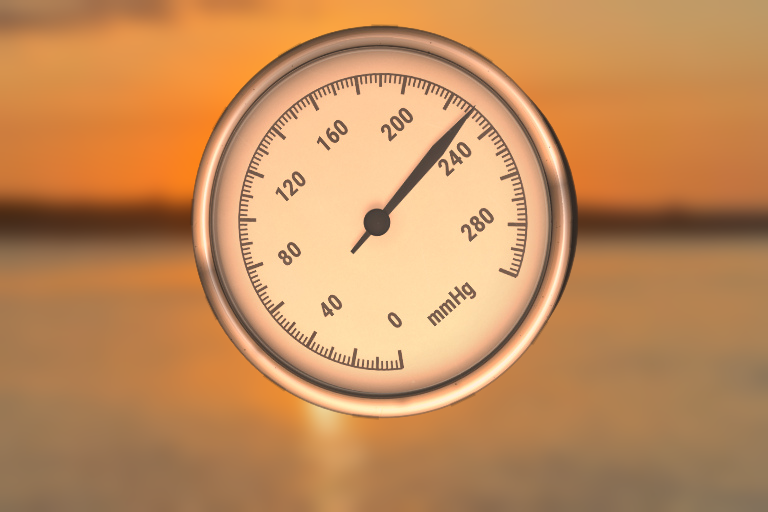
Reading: {"value": 230, "unit": "mmHg"}
